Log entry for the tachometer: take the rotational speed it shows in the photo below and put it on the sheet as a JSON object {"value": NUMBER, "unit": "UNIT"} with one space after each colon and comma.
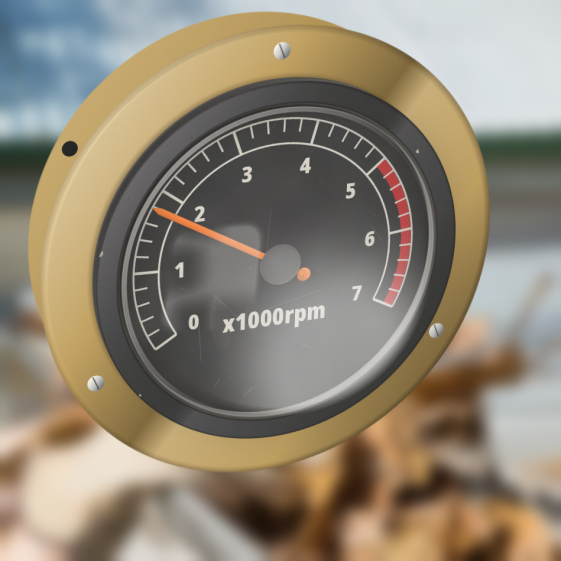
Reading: {"value": 1800, "unit": "rpm"}
